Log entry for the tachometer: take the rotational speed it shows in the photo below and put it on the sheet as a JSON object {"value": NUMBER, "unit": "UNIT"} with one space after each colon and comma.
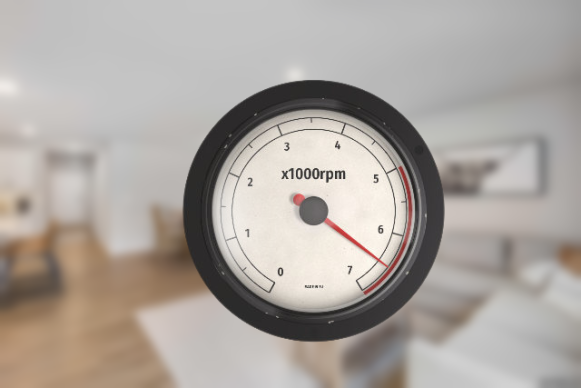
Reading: {"value": 6500, "unit": "rpm"}
